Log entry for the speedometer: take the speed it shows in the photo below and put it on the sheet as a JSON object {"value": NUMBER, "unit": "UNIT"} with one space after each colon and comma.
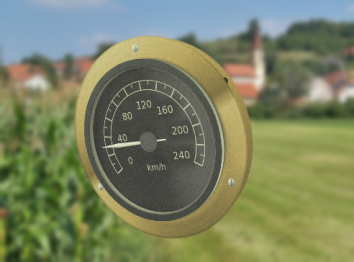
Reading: {"value": 30, "unit": "km/h"}
